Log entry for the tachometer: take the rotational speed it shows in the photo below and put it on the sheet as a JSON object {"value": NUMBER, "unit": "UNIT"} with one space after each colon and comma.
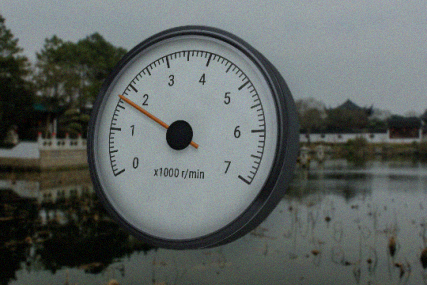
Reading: {"value": 1700, "unit": "rpm"}
